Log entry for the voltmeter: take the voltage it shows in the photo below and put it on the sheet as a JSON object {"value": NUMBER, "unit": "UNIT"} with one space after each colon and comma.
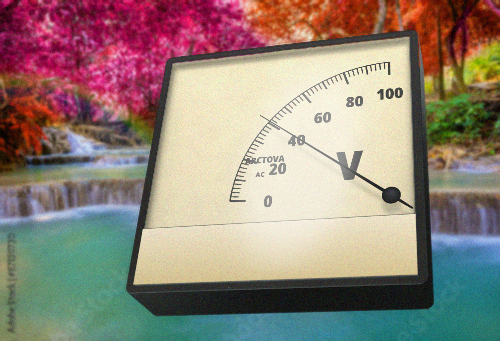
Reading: {"value": 40, "unit": "V"}
